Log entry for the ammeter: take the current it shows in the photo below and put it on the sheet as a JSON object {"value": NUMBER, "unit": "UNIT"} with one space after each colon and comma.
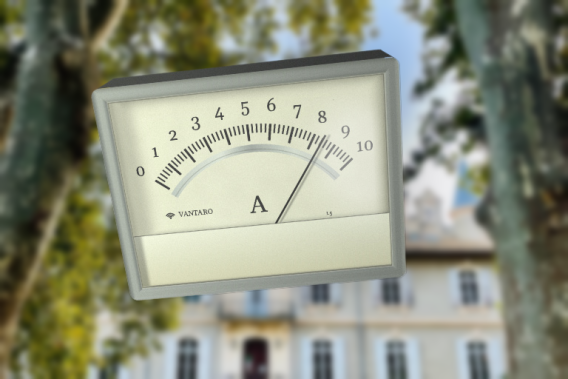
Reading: {"value": 8.4, "unit": "A"}
